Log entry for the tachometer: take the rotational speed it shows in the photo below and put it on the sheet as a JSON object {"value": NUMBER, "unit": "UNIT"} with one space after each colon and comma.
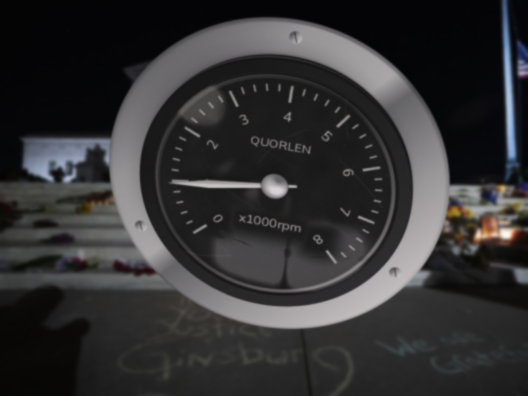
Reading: {"value": 1000, "unit": "rpm"}
